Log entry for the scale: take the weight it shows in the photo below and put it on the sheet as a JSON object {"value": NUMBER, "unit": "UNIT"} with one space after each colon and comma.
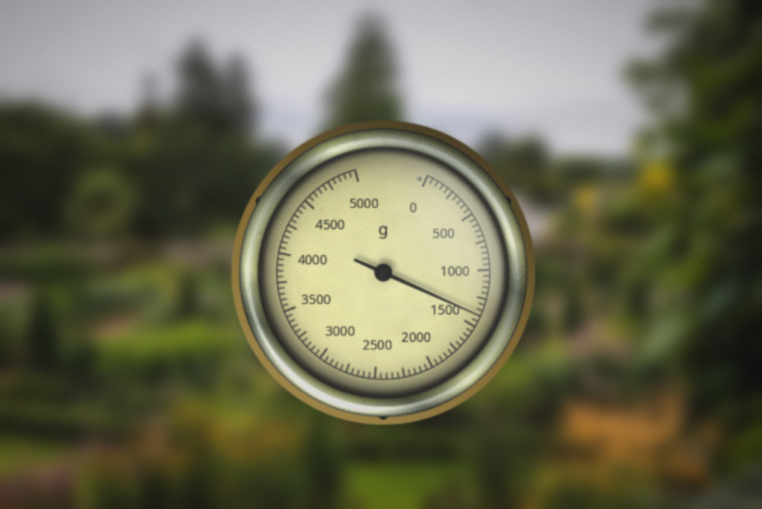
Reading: {"value": 1400, "unit": "g"}
